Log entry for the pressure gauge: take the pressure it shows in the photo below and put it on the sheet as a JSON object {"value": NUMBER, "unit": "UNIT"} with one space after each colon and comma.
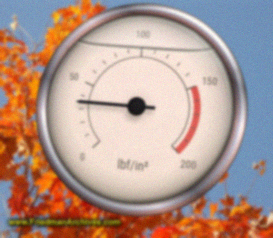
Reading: {"value": 35, "unit": "psi"}
